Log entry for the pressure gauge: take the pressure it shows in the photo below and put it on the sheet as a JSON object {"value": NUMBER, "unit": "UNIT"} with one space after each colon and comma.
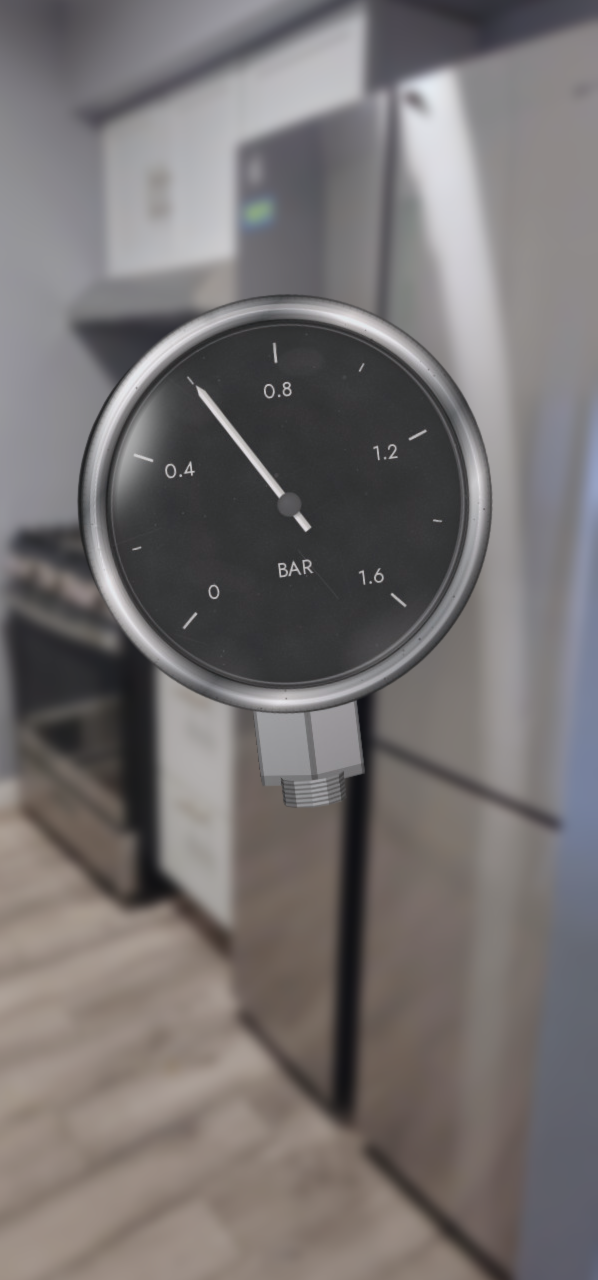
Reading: {"value": 0.6, "unit": "bar"}
